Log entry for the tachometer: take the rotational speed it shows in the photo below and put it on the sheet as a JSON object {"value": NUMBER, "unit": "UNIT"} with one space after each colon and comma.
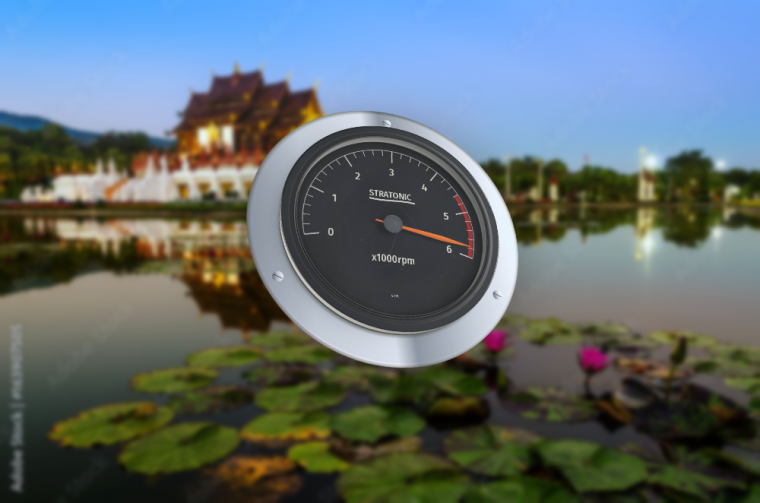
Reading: {"value": 5800, "unit": "rpm"}
